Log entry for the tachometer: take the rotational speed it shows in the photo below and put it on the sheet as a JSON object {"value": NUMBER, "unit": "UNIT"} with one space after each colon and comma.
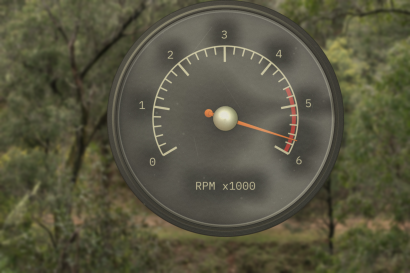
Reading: {"value": 5700, "unit": "rpm"}
